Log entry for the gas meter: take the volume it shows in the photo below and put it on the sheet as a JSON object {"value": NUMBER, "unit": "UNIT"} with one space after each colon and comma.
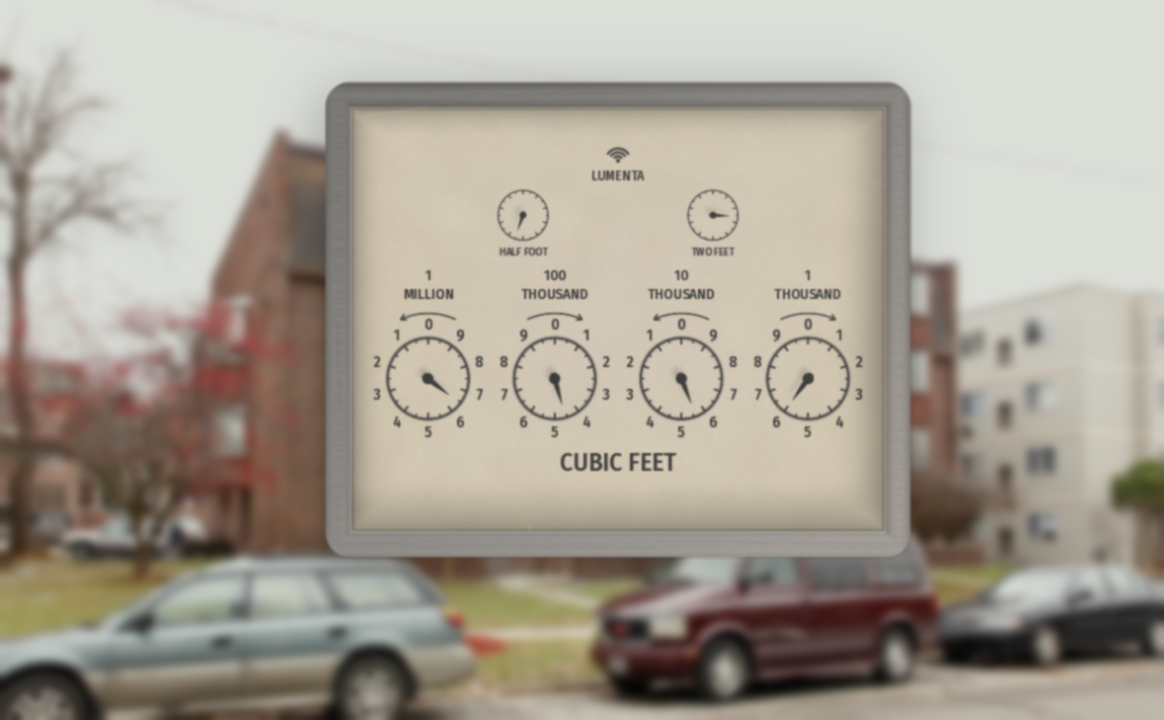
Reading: {"value": 645600, "unit": "ft³"}
